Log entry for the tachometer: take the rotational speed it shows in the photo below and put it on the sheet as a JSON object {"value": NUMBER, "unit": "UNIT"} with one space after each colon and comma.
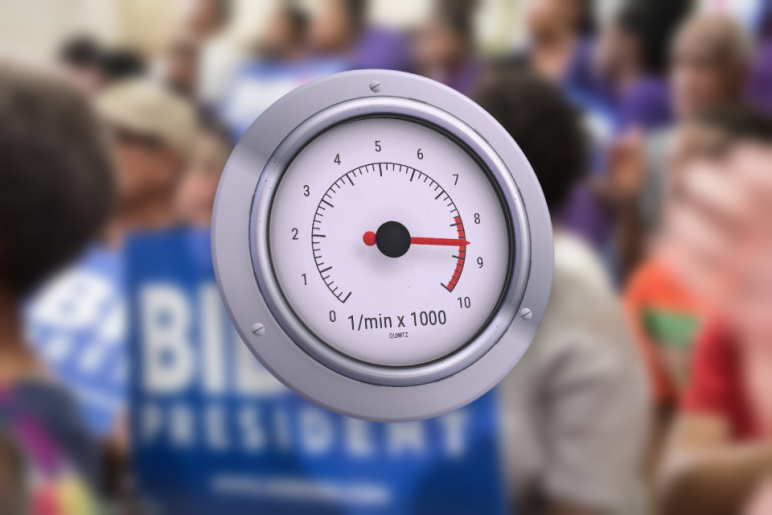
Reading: {"value": 8600, "unit": "rpm"}
